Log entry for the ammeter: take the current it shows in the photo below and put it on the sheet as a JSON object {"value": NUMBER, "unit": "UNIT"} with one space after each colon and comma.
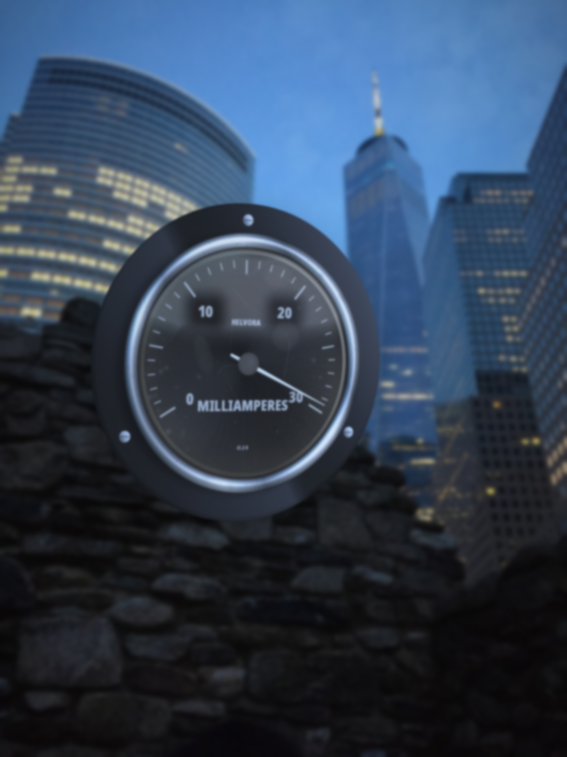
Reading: {"value": 29.5, "unit": "mA"}
